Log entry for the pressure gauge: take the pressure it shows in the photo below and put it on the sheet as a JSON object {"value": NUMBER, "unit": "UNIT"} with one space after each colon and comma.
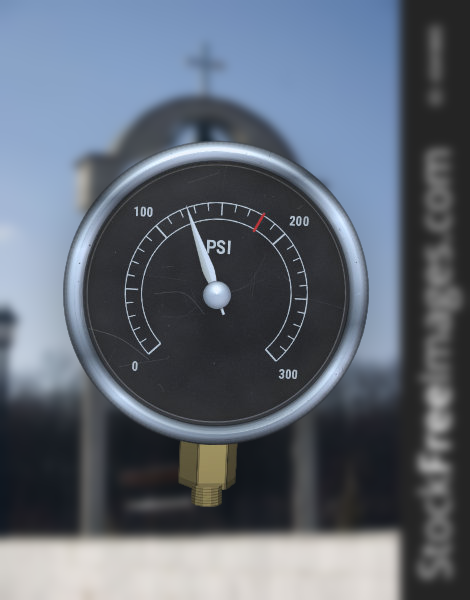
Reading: {"value": 125, "unit": "psi"}
